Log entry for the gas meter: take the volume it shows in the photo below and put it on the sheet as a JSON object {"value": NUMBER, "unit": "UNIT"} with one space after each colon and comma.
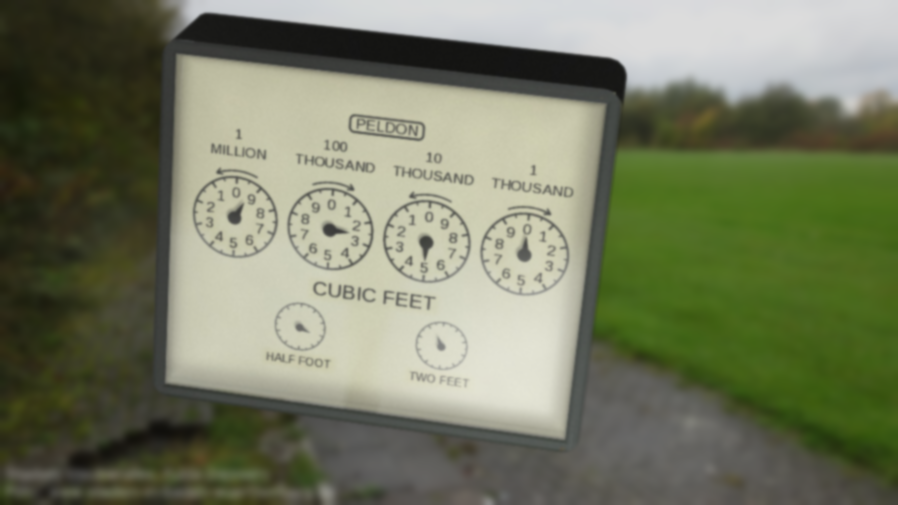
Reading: {"value": 925000, "unit": "ft³"}
